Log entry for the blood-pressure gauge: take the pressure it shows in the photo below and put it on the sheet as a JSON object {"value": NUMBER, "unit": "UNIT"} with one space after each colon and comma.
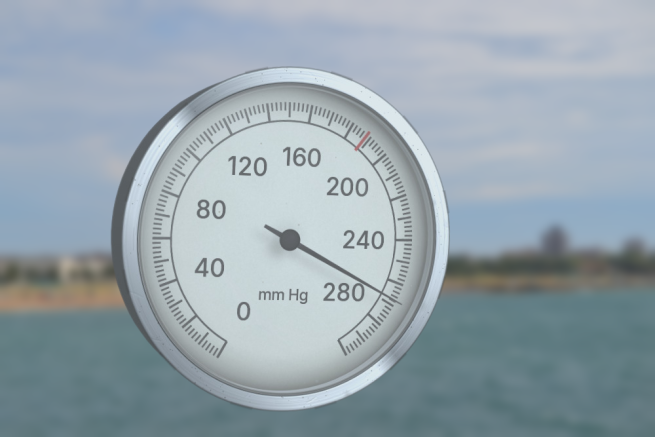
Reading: {"value": 268, "unit": "mmHg"}
